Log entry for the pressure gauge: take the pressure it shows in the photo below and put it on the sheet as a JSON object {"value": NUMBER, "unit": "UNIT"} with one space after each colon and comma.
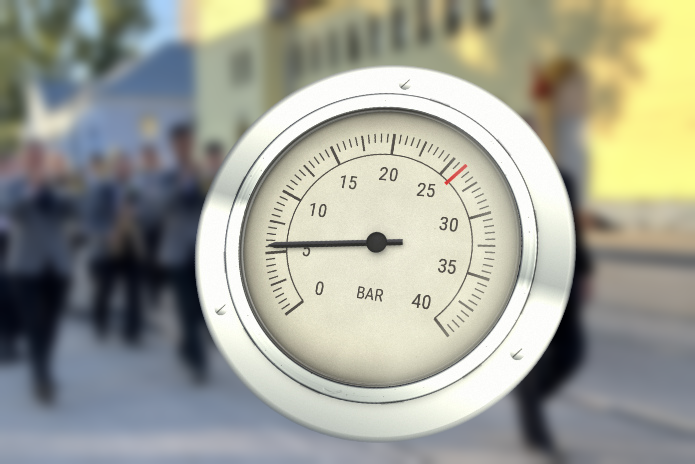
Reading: {"value": 5.5, "unit": "bar"}
